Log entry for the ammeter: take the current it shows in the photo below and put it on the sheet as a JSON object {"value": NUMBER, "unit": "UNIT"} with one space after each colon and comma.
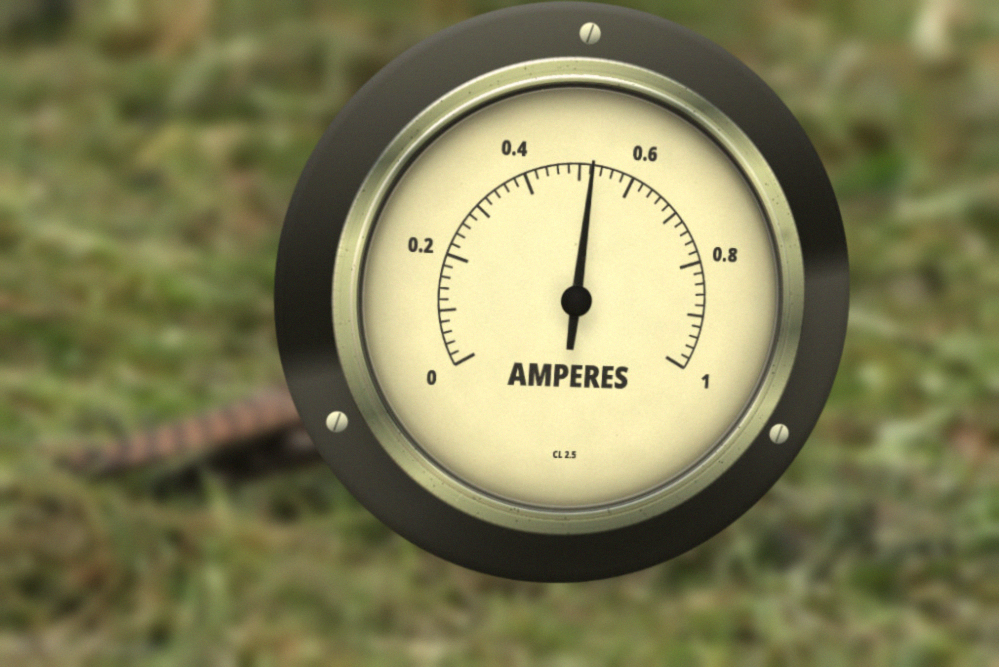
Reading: {"value": 0.52, "unit": "A"}
